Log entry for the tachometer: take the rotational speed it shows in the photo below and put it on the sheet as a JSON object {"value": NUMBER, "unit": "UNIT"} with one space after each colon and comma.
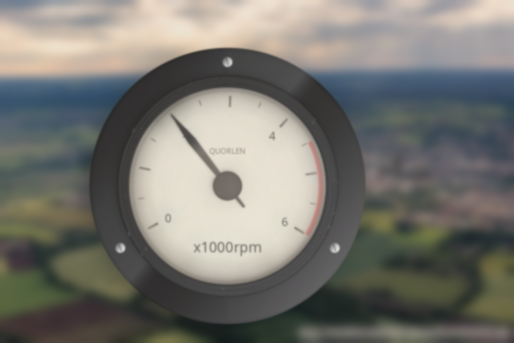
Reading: {"value": 2000, "unit": "rpm"}
